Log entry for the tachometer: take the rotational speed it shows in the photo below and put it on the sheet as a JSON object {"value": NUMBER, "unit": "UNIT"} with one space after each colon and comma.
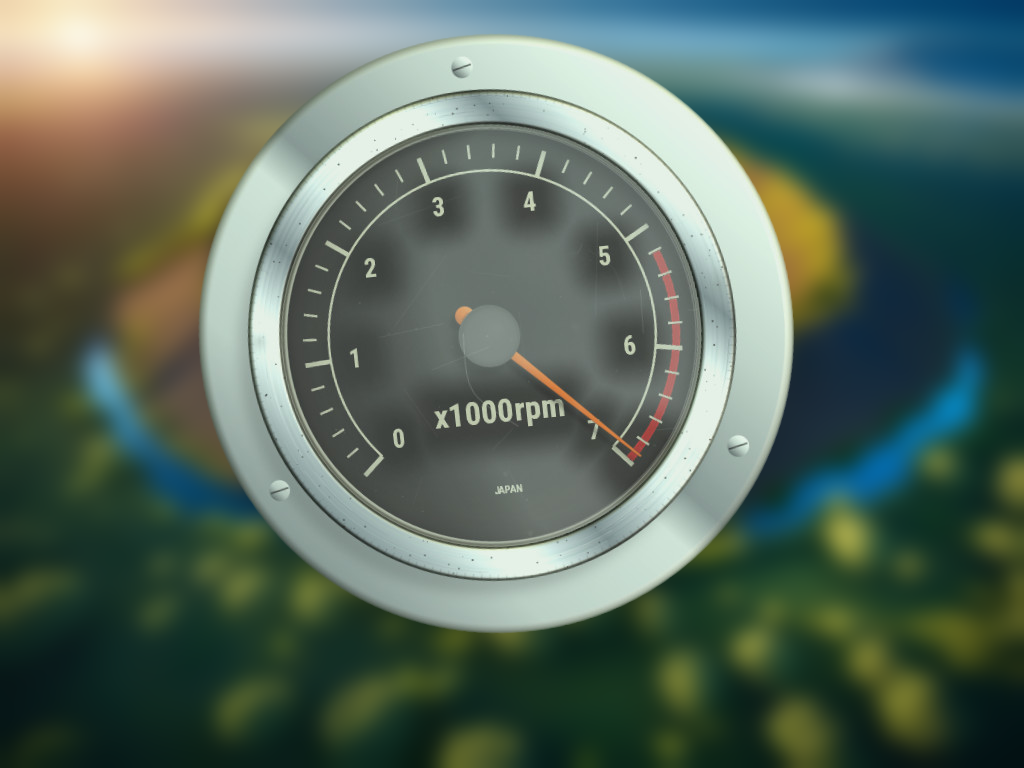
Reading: {"value": 6900, "unit": "rpm"}
